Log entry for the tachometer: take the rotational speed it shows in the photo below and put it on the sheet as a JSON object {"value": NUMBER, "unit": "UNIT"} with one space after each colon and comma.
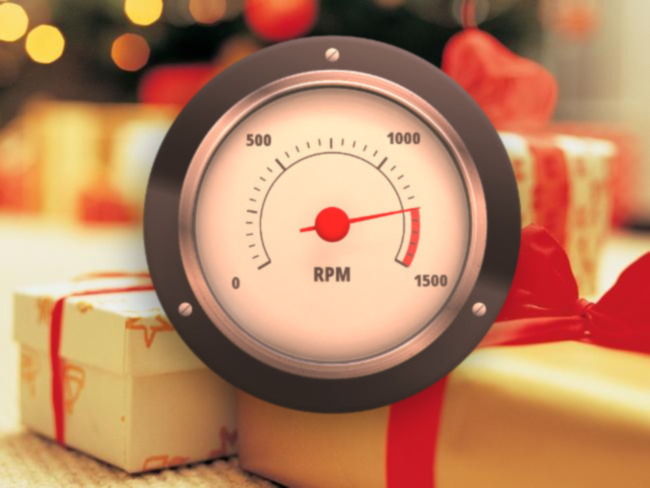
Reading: {"value": 1250, "unit": "rpm"}
